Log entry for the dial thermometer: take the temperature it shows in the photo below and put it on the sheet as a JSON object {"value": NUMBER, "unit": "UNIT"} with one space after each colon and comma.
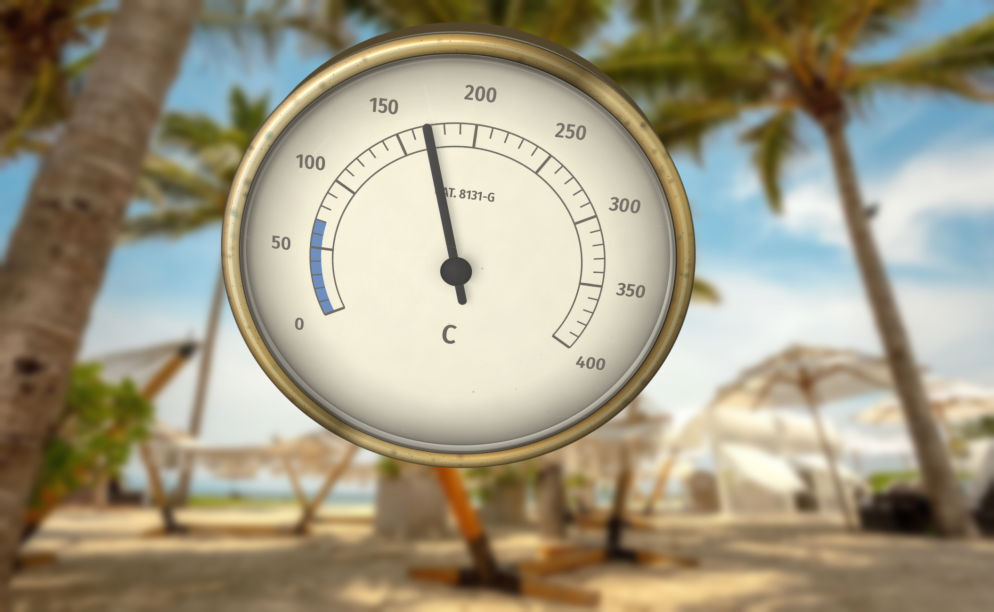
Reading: {"value": 170, "unit": "°C"}
